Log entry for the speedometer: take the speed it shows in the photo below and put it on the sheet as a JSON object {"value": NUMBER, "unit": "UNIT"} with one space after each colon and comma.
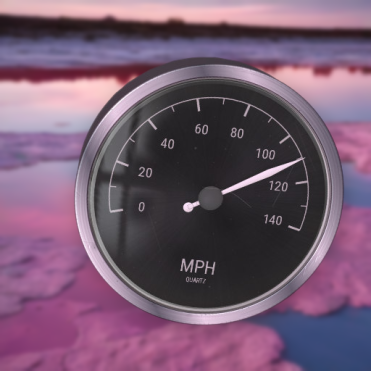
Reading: {"value": 110, "unit": "mph"}
